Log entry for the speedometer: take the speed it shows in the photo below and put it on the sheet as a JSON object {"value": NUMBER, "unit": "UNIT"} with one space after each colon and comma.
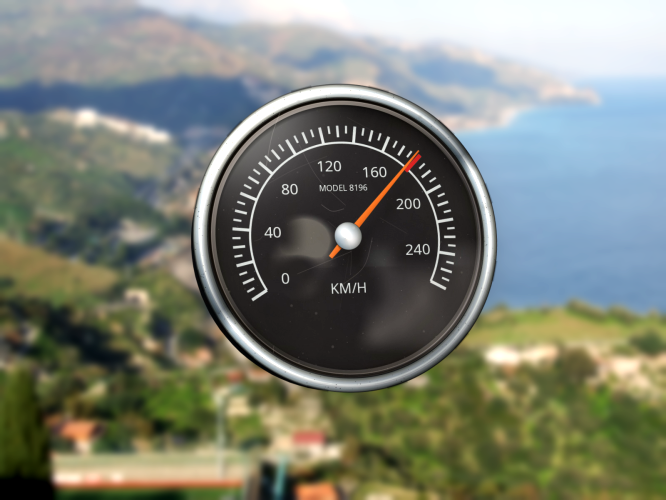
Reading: {"value": 177.5, "unit": "km/h"}
